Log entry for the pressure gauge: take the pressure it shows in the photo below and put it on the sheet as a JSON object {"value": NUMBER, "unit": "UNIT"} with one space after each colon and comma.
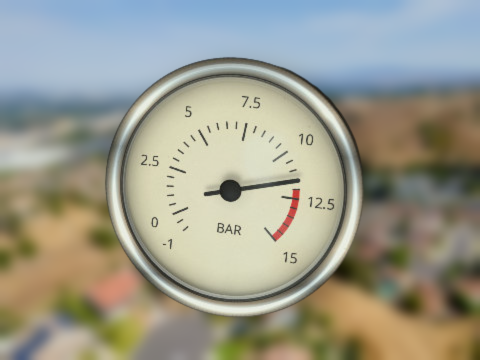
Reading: {"value": 11.5, "unit": "bar"}
